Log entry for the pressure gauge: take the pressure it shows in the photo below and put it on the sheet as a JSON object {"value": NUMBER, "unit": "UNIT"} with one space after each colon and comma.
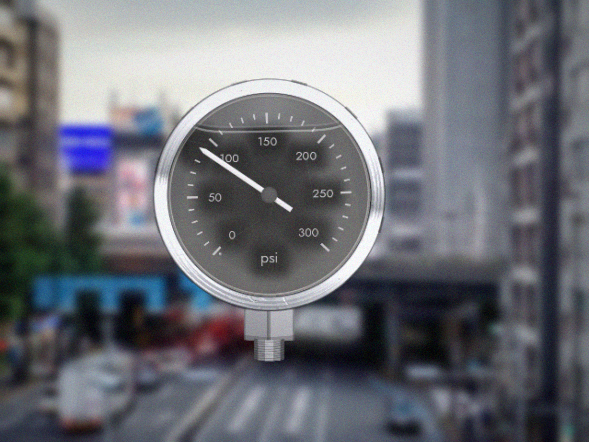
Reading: {"value": 90, "unit": "psi"}
